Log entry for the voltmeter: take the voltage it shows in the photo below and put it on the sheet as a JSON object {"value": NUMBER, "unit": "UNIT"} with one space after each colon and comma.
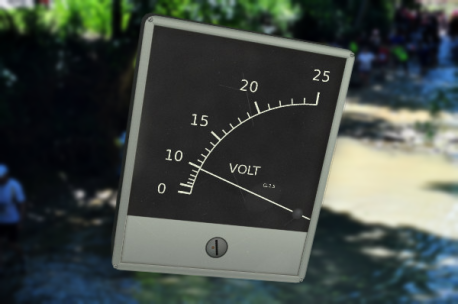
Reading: {"value": 10, "unit": "V"}
